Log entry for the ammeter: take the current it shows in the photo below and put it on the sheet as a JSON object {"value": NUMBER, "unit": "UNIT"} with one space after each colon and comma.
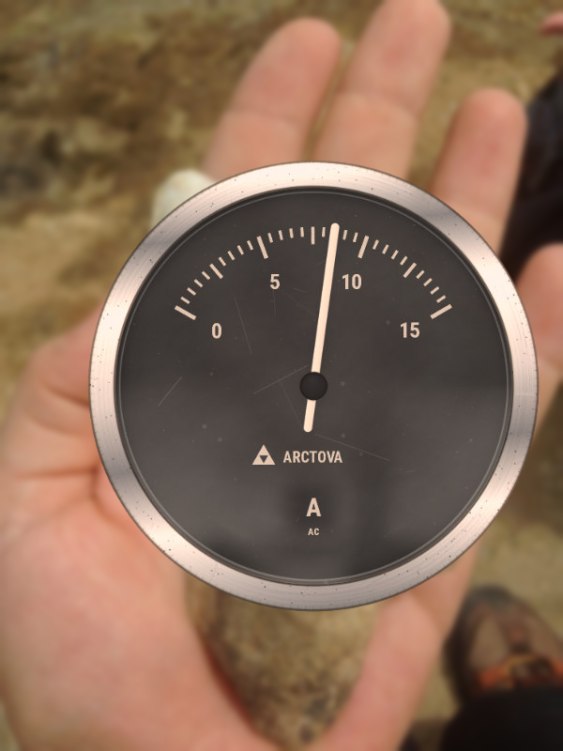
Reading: {"value": 8.5, "unit": "A"}
